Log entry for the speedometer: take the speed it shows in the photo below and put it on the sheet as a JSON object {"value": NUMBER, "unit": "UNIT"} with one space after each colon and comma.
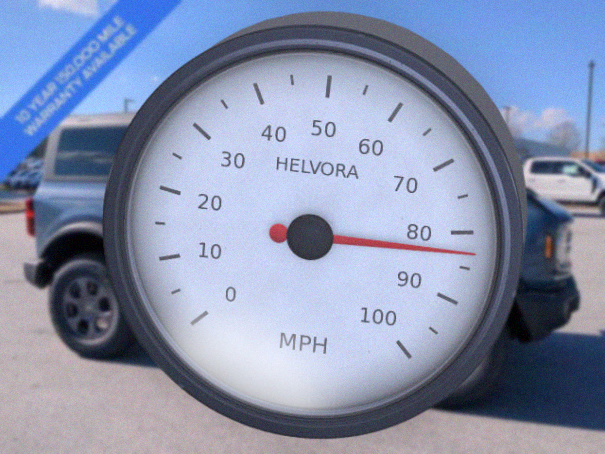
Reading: {"value": 82.5, "unit": "mph"}
